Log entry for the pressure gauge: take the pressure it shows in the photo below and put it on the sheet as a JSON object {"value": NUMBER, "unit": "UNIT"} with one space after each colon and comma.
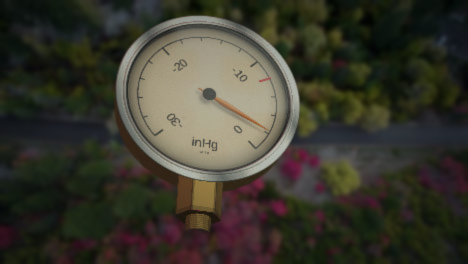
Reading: {"value": -2, "unit": "inHg"}
